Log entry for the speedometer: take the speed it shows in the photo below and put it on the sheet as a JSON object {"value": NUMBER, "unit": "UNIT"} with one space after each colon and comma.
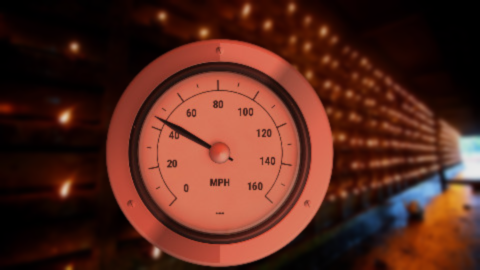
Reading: {"value": 45, "unit": "mph"}
